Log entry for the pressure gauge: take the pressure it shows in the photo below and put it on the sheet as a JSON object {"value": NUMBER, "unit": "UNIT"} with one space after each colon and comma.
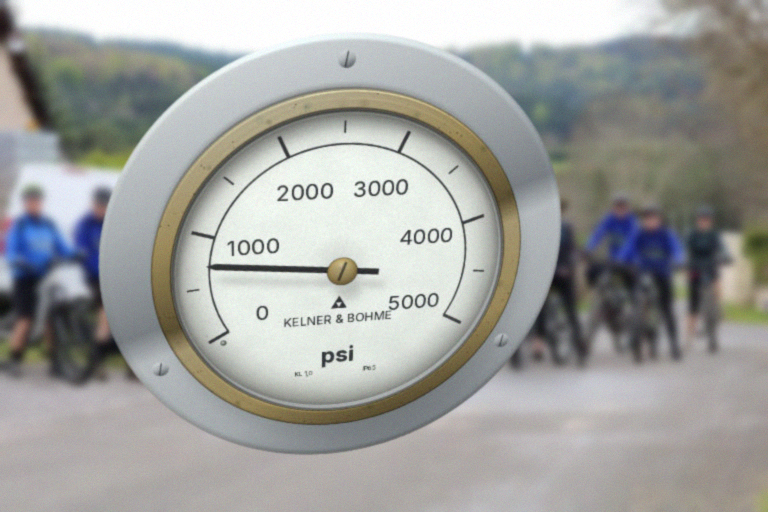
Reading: {"value": 750, "unit": "psi"}
